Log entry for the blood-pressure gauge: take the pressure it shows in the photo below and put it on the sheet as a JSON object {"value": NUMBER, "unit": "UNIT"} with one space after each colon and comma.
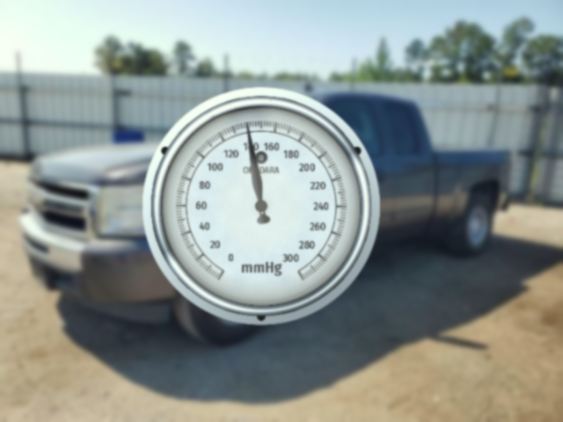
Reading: {"value": 140, "unit": "mmHg"}
